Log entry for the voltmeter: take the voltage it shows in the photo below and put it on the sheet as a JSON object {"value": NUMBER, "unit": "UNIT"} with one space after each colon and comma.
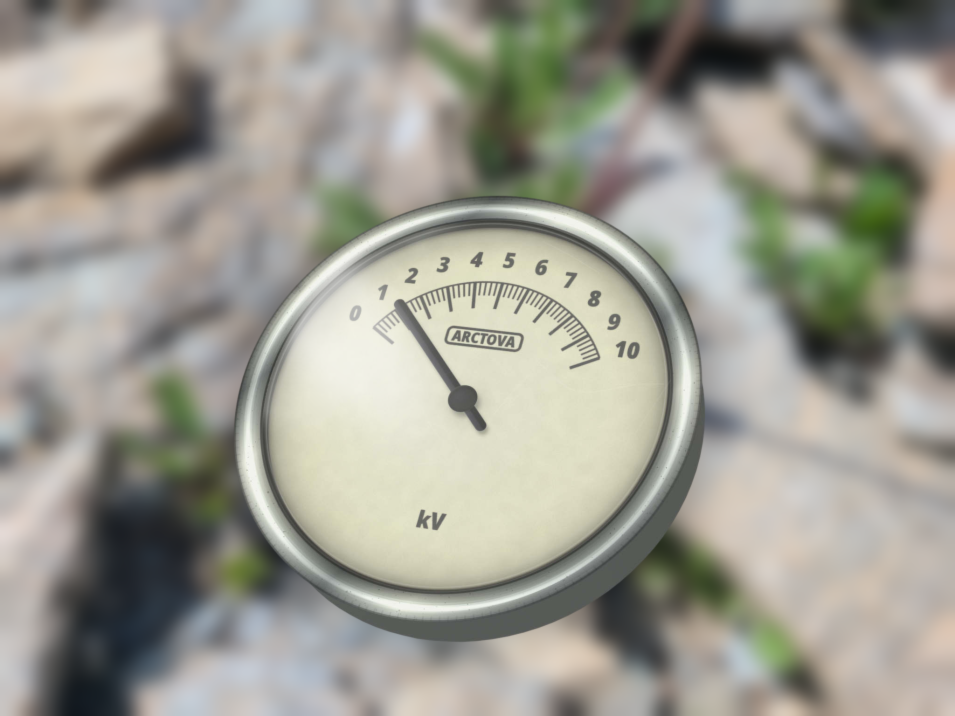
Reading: {"value": 1.2, "unit": "kV"}
